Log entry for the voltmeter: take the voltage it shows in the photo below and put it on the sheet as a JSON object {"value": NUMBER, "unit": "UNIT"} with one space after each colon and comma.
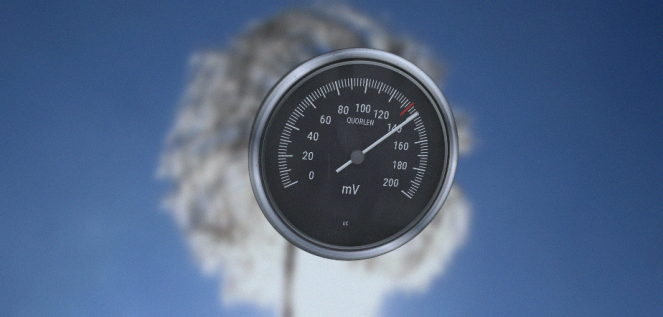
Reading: {"value": 140, "unit": "mV"}
